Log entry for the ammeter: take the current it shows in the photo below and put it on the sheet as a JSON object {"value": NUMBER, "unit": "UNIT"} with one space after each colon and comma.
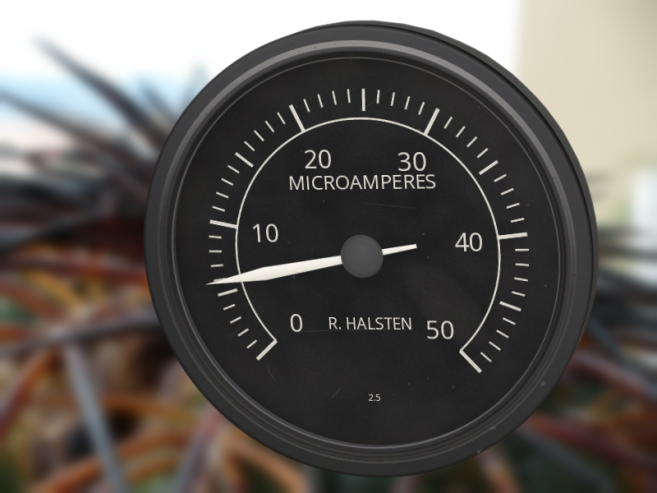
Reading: {"value": 6, "unit": "µA"}
